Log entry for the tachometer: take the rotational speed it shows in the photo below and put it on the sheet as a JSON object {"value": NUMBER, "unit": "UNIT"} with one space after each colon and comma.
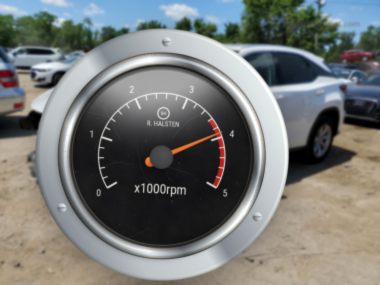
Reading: {"value": 3900, "unit": "rpm"}
